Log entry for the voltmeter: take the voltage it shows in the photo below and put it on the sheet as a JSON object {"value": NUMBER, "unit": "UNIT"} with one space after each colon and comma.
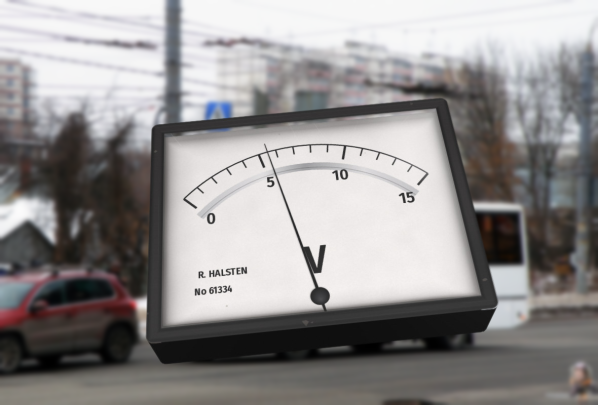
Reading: {"value": 5.5, "unit": "V"}
